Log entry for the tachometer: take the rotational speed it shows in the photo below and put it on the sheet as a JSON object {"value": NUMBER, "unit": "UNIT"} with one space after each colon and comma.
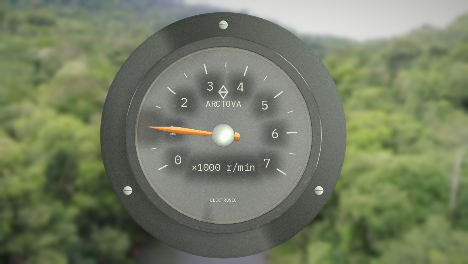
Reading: {"value": 1000, "unit": "rpm"}
